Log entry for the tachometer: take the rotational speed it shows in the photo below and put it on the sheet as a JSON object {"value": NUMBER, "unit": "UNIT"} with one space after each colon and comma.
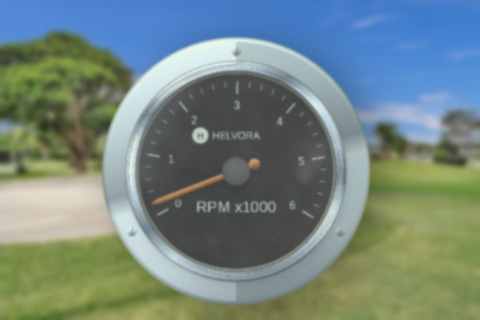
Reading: {"value": 200, "unit": "rpm"}
